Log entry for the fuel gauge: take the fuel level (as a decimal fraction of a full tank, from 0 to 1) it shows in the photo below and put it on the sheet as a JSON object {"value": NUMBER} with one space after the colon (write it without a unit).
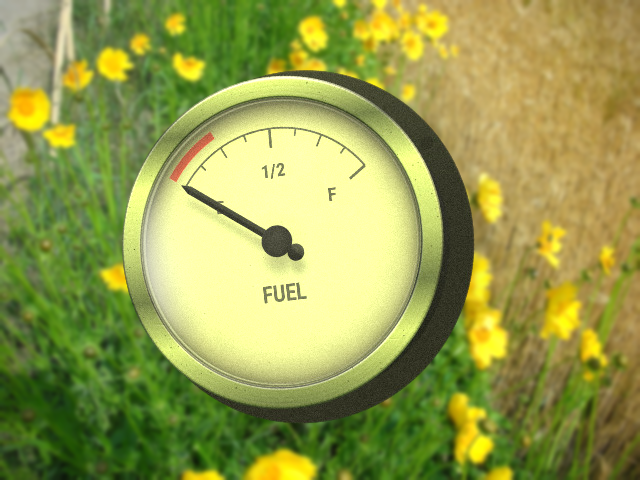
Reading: {"value": 0}
